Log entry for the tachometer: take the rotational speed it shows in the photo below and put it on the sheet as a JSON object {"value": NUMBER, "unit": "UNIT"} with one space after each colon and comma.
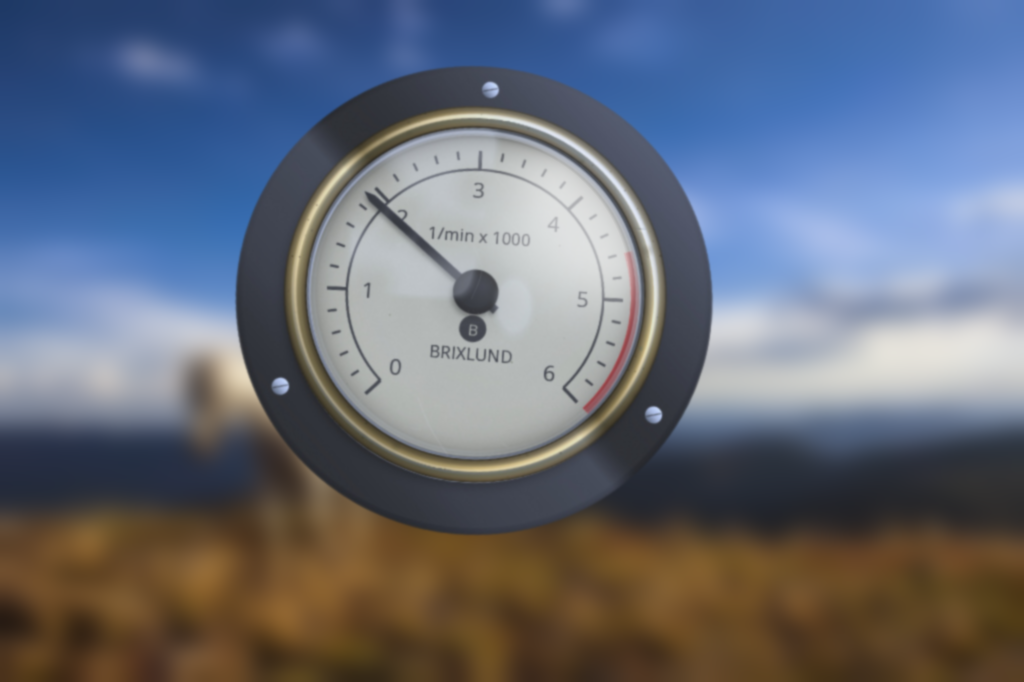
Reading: {"value": 1900, "unit": "rpm"}
